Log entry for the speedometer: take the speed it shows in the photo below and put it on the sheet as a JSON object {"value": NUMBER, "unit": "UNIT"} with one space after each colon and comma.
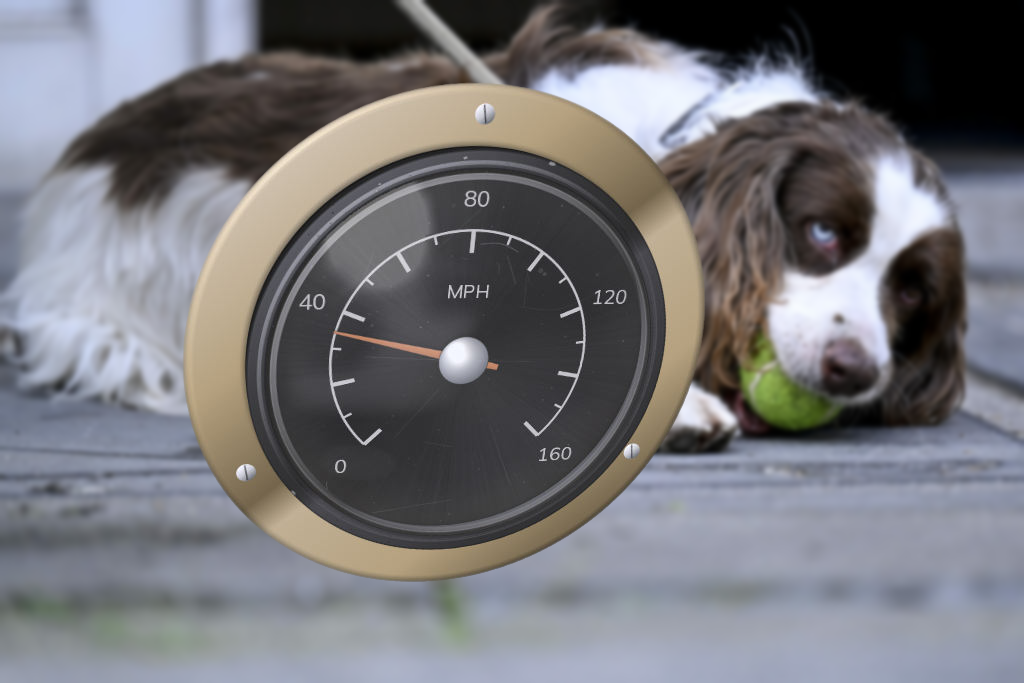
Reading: {"value": 35, "unit": "mph"}
